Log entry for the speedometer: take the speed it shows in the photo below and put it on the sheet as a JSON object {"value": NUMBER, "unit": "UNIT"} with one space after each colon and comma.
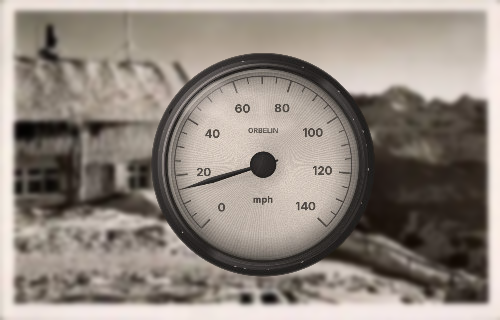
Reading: {"value": 15, "unit": "mph"}
